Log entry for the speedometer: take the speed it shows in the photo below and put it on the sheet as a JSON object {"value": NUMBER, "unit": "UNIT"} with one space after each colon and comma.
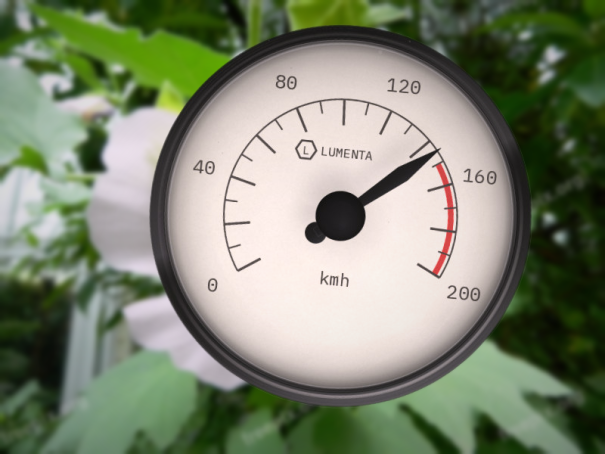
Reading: {"value": 145, "unit": "km/h"}
